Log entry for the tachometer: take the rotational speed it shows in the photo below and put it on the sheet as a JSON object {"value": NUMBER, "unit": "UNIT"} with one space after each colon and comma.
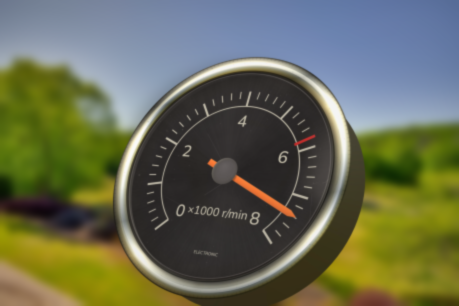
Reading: {"value": 7400, "unit": "rpm"}
